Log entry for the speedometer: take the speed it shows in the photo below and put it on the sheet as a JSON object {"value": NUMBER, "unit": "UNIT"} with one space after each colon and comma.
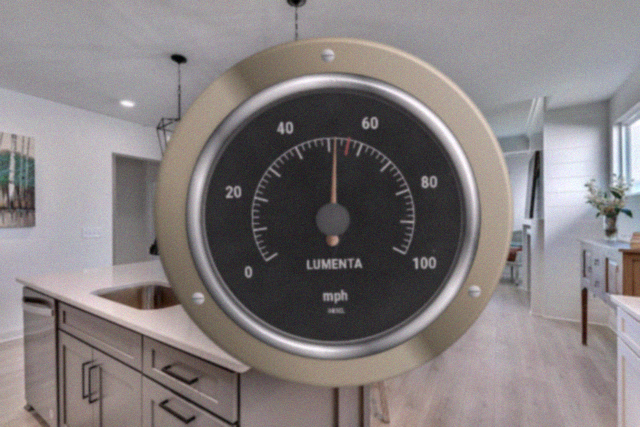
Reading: {"value": 52, "unit": "mph"}
